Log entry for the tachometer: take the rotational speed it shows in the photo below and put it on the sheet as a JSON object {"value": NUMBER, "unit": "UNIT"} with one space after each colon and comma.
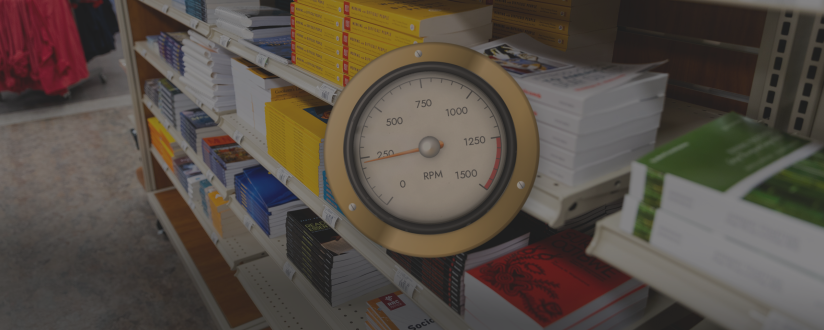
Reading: {"value": 225, "unit": "rpm"}
